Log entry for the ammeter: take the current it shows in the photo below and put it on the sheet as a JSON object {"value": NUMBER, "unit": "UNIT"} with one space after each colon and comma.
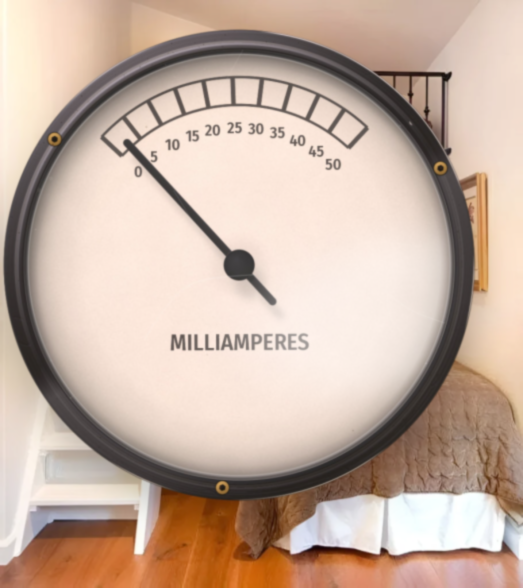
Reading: {"value": 2.5, "unit": "mA"}
